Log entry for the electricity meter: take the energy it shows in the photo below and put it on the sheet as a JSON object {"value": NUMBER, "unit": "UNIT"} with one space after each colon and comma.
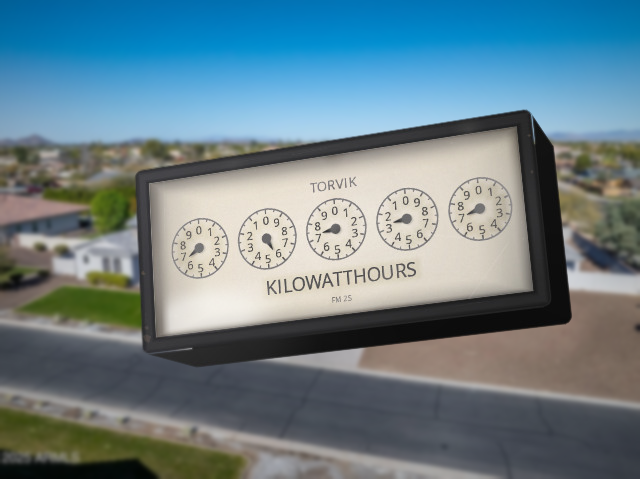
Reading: {"value": 65727, "unit": "kWh"}
